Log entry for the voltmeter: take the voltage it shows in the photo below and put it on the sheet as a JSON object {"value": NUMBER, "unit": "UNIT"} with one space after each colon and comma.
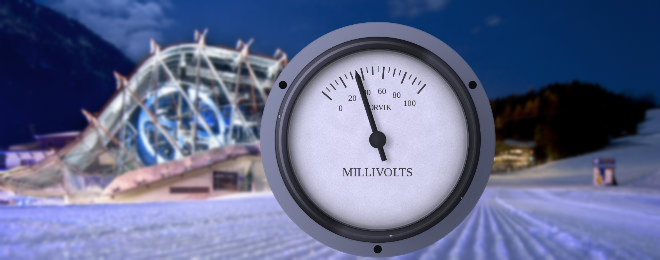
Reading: {"value": 35, "unit": "mV"}
